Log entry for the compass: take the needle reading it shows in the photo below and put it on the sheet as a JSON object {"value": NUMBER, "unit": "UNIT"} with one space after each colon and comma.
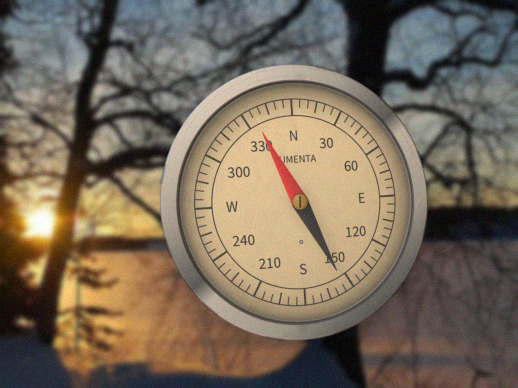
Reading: {"value": 335, "unit": "°"}
